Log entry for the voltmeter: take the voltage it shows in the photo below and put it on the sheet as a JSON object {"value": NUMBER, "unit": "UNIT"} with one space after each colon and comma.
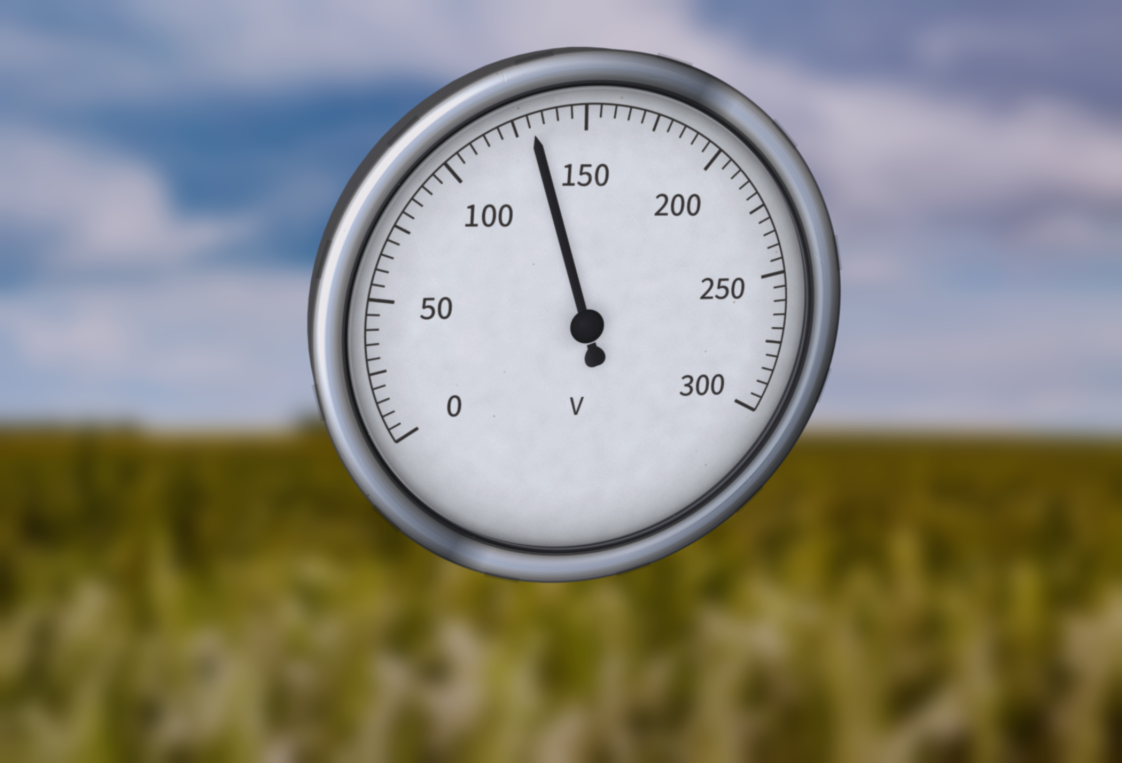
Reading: {"value": 130, "unit": "V"}
